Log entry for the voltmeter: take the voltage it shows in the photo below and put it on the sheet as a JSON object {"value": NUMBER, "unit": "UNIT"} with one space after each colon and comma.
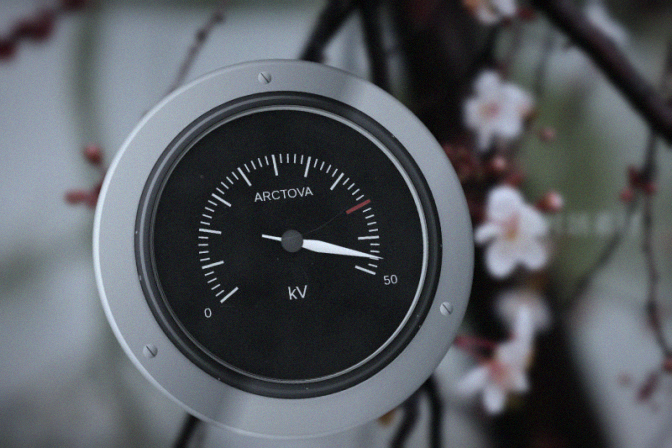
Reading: {"value": 48, "unit": "kV"}
